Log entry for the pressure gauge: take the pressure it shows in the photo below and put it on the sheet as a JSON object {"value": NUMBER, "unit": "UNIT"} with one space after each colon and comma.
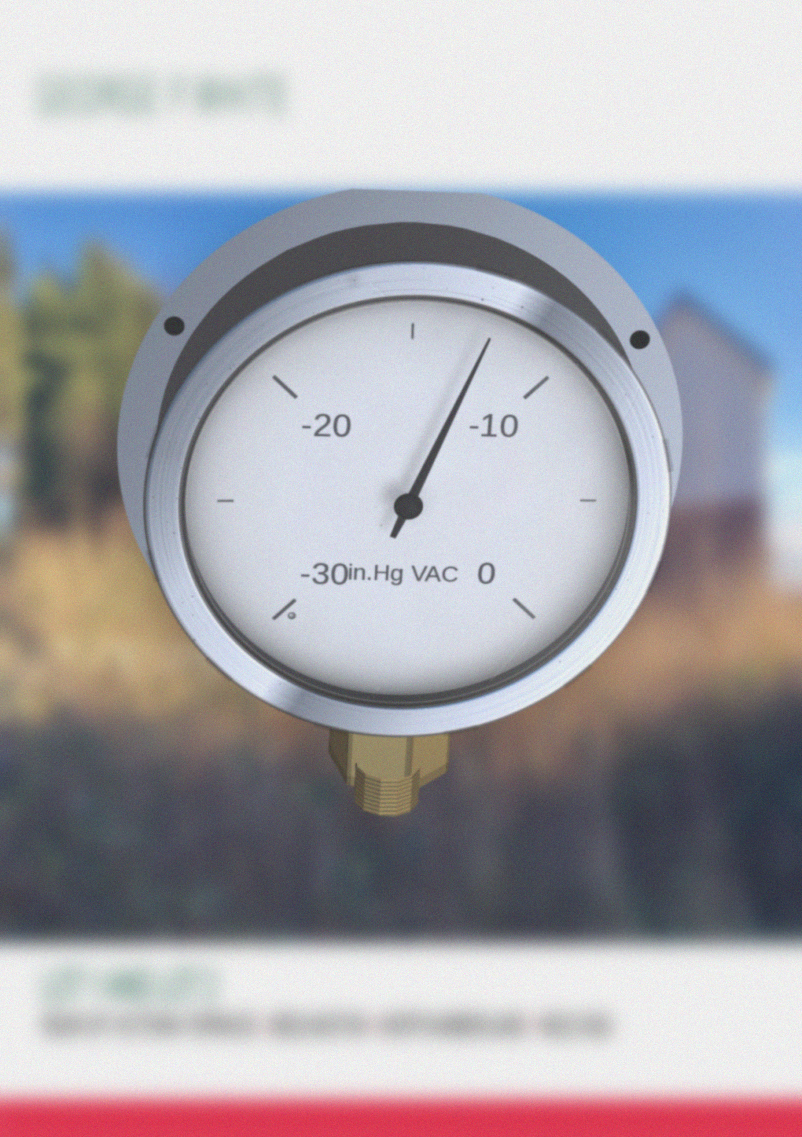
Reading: {"value": -12.5, "unit": "inHg"}
